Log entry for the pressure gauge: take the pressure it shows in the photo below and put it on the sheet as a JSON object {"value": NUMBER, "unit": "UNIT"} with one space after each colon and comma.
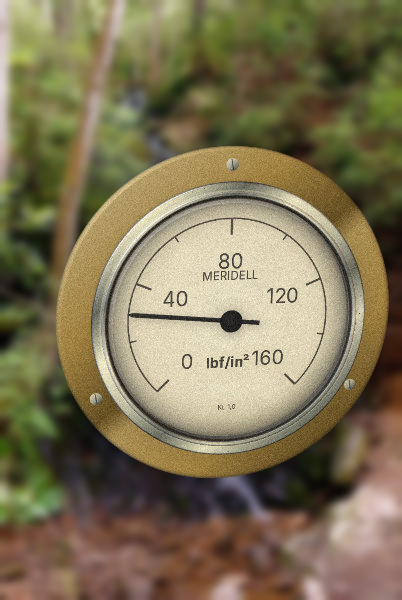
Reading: {"value": 30, "unit": "psi"}
